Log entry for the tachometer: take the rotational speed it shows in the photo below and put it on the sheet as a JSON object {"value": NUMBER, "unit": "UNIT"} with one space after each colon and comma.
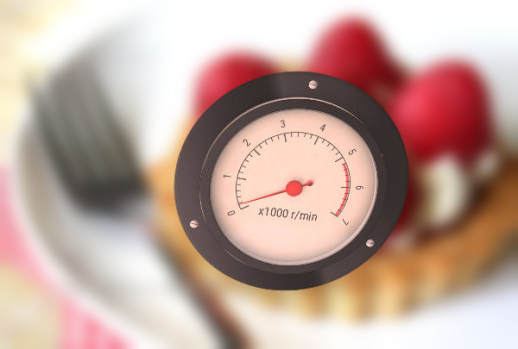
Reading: {"value": 200, "unit": "rpm"}
